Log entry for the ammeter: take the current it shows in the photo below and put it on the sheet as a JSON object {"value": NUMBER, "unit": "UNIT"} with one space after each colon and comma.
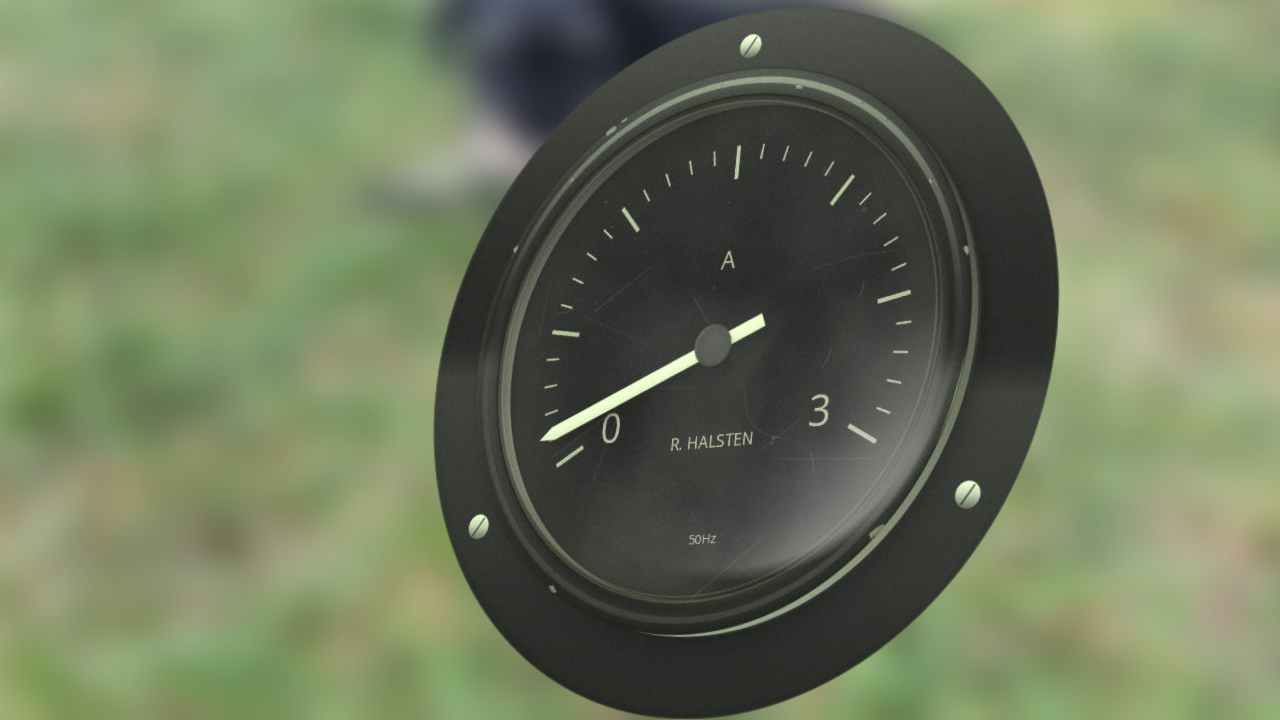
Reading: {"value": 0.1, "unit": "A"}
